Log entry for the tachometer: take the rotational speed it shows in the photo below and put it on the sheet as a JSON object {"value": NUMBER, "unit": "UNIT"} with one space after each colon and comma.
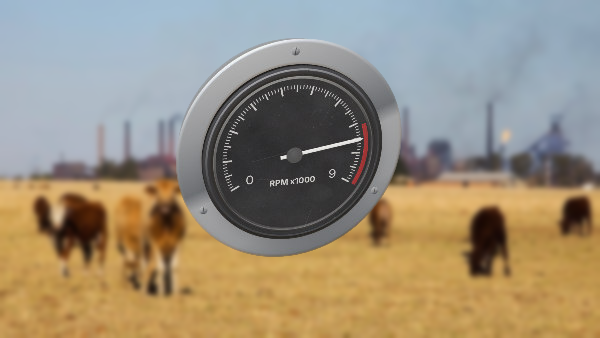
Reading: {"value": 7500, "unit": "rpm"}
